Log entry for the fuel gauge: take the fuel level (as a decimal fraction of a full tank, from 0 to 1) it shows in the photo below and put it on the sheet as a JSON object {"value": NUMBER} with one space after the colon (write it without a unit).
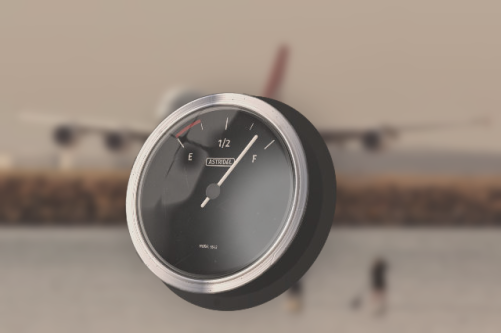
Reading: {"value": 0.875}
